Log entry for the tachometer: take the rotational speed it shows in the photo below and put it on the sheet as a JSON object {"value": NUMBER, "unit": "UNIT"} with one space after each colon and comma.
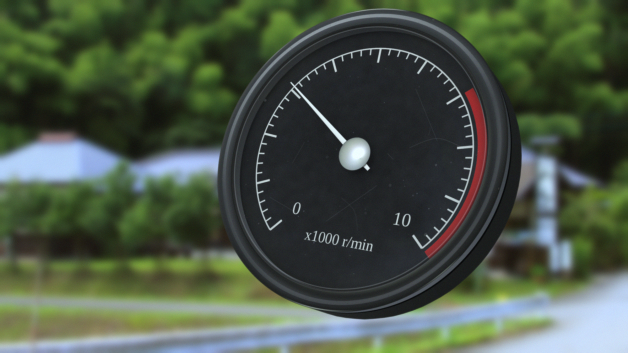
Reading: {"value": 3100, "unit": "rpm"}
